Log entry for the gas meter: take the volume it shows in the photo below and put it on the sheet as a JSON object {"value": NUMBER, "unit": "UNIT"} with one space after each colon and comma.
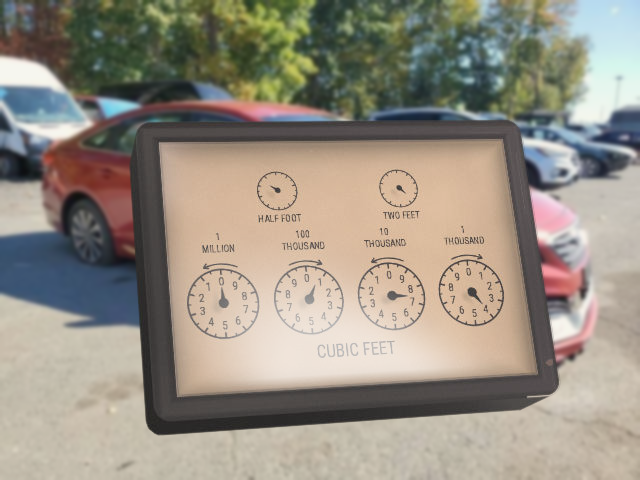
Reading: {"value": 7400, "unit": "ft³"}
